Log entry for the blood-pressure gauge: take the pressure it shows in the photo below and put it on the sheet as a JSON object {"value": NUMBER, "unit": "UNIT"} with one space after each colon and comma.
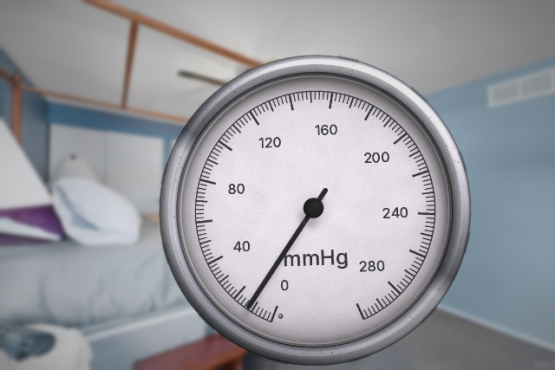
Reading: {"value": 12, "unit": "mmHg"}
